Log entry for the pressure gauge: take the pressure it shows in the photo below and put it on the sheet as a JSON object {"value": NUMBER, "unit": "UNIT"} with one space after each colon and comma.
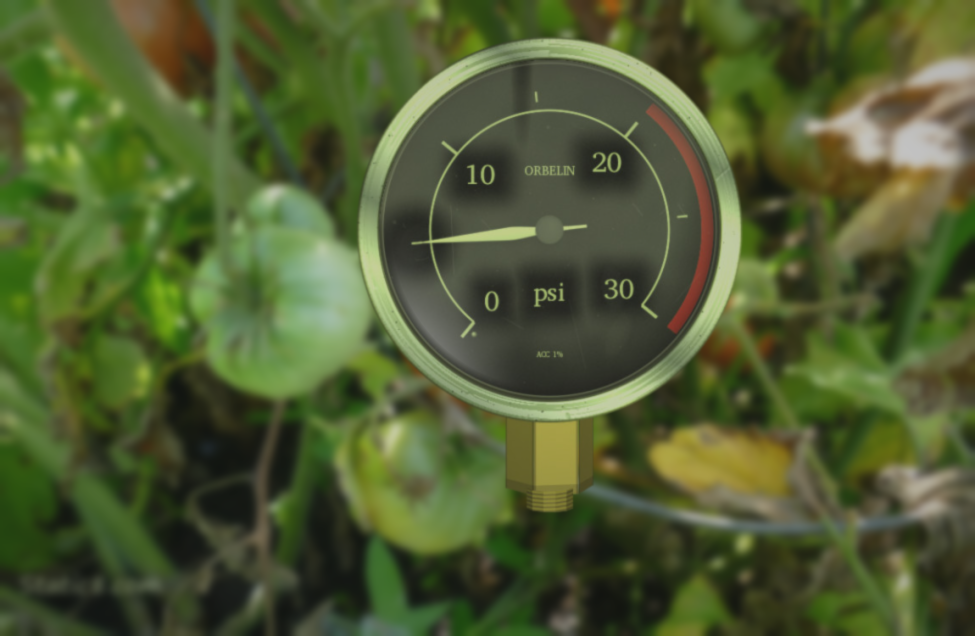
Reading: {"value": 5, "unit": "psi"}
